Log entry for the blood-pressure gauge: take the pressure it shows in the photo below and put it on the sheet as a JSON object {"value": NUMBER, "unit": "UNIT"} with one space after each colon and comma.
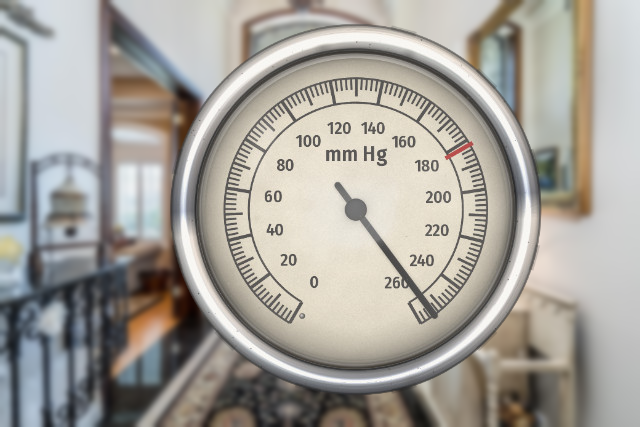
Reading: {"value": 254, "unit": "mmHg"}
